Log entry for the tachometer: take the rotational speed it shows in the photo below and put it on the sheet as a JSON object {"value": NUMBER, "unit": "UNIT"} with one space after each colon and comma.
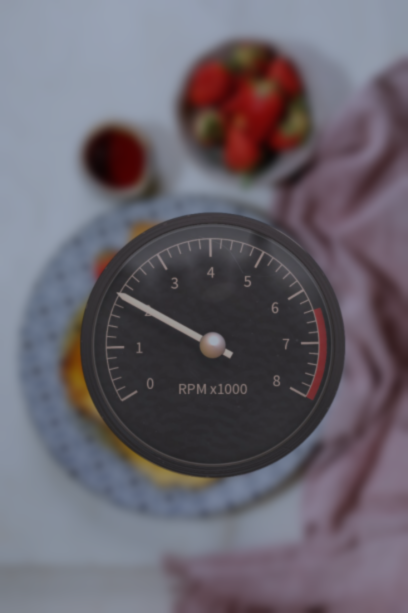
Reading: {"value": 2000, "unit": "rpm"}
